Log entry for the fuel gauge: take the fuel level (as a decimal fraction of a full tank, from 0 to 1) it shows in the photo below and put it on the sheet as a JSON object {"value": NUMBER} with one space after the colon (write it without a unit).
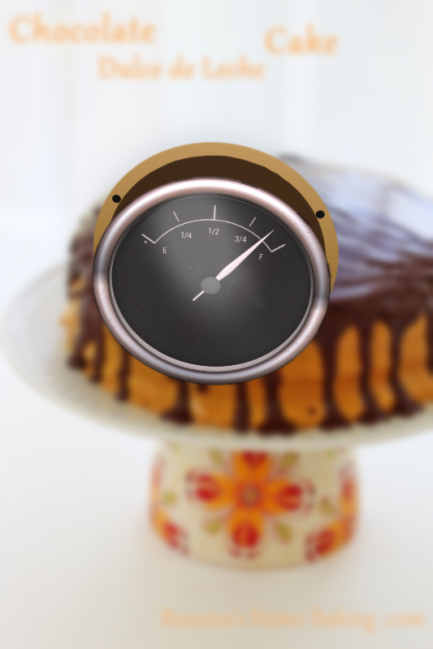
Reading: {"value": 0.875}
